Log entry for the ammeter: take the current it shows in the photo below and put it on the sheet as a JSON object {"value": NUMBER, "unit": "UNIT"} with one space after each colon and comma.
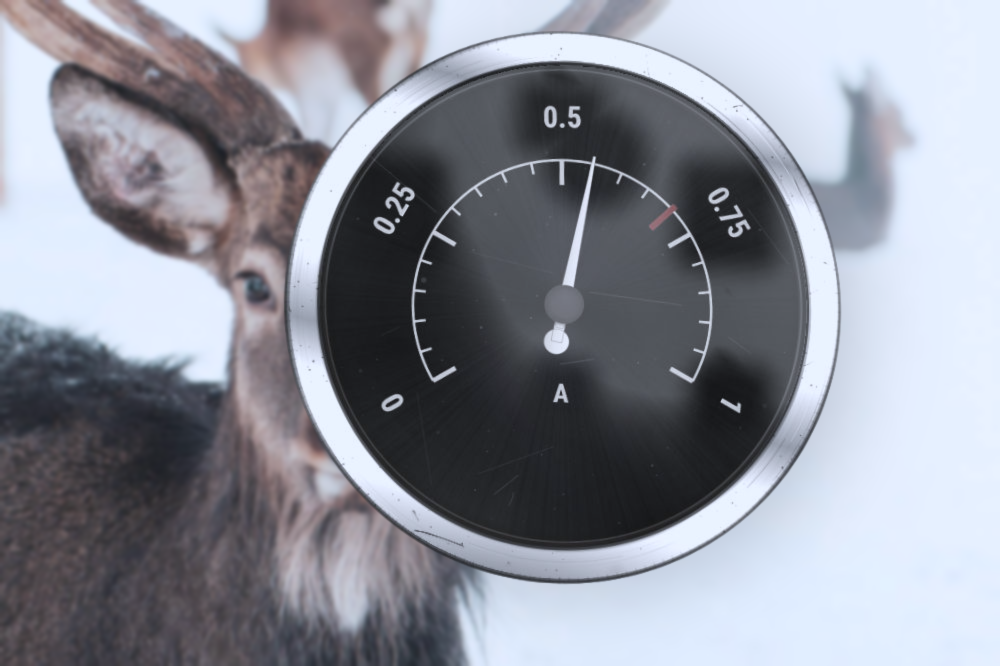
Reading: {"value": 0.55, "unit": "A"}
